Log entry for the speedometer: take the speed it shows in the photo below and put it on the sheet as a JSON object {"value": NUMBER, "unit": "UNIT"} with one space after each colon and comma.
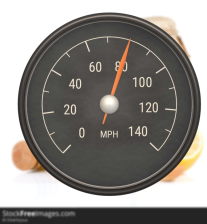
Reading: {"value": 80, "unit": "mph"}
